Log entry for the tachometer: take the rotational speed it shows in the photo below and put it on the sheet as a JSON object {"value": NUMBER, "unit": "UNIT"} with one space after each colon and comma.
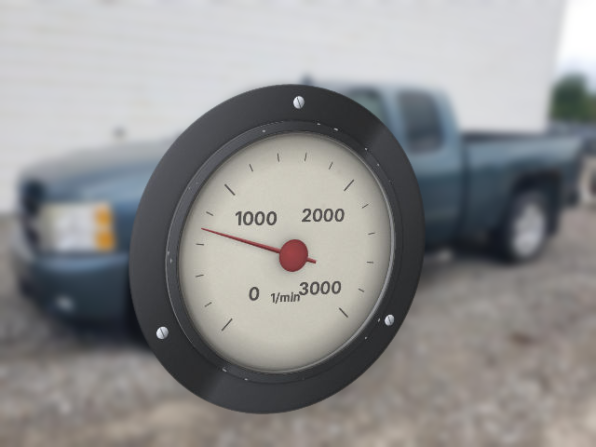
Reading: {"value": 700, "unit": "rpm"}
